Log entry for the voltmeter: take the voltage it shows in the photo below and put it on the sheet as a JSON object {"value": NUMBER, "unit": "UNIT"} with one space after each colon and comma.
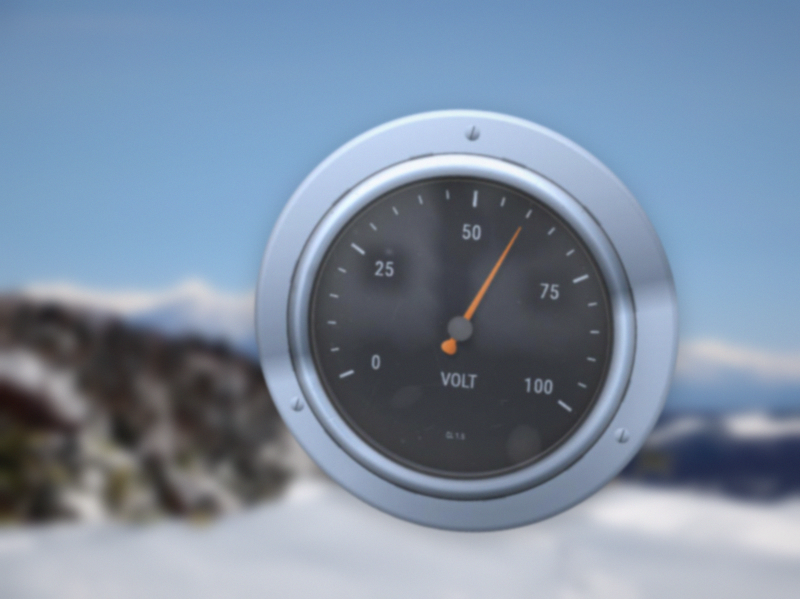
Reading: {"value": 60, "unit": "V"}
